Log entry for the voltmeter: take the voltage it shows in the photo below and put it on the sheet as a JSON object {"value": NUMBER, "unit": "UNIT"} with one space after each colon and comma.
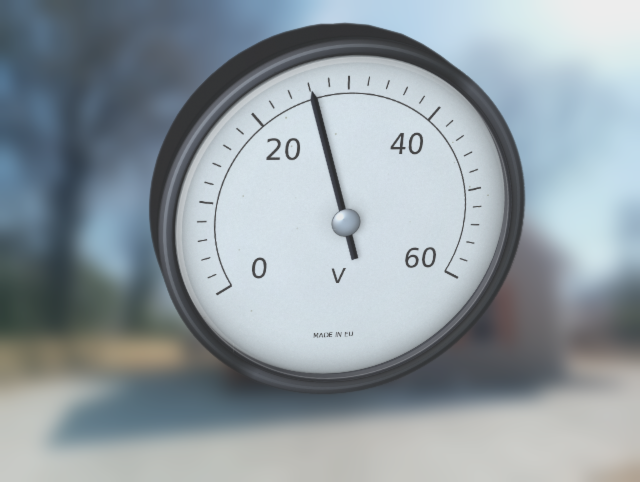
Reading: {"value": 26, "unit": "V"}
